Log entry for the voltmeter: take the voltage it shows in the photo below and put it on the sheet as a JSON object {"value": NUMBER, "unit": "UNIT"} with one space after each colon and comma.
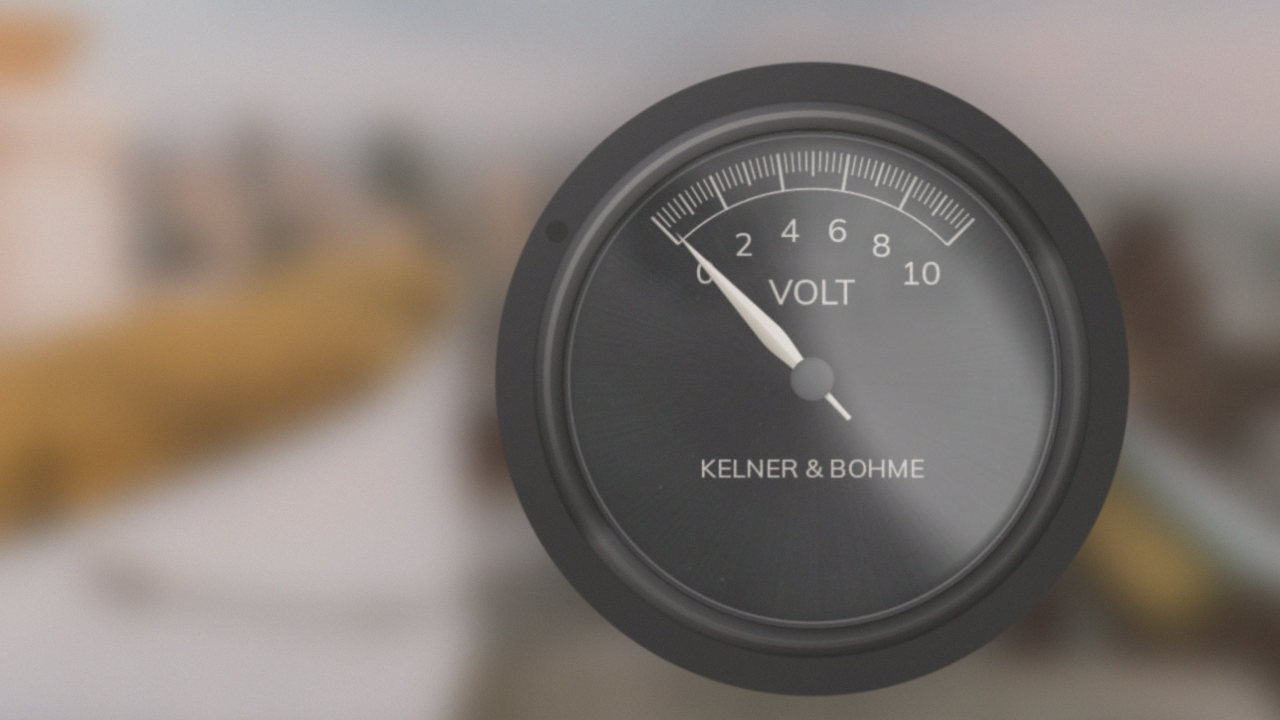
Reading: {"value": 0.2, "unit": "V"}
